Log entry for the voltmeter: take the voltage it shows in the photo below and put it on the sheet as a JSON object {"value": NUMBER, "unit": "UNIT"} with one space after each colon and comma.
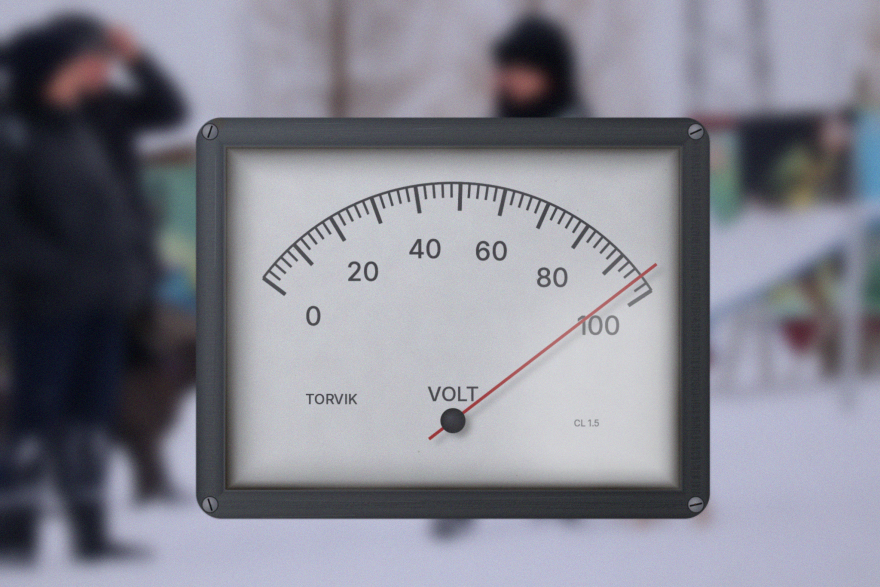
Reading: {"value": 96, "unit": "V"}
